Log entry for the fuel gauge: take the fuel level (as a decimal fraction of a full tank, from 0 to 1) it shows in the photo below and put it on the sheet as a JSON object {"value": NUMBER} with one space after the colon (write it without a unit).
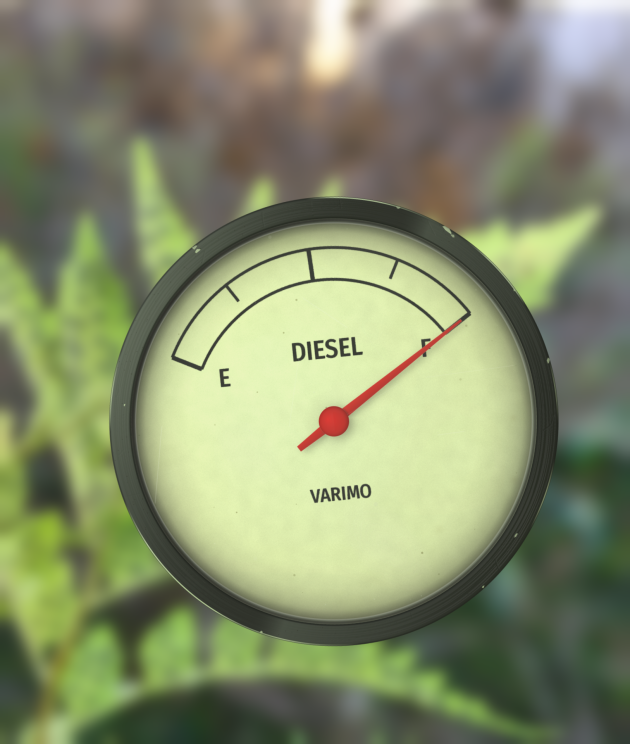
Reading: {"value": 1}
